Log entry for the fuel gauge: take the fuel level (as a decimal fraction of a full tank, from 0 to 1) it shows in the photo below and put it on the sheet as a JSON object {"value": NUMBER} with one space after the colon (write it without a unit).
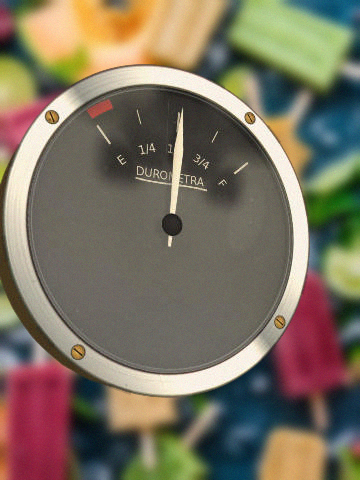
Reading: {"value": 0.5}
